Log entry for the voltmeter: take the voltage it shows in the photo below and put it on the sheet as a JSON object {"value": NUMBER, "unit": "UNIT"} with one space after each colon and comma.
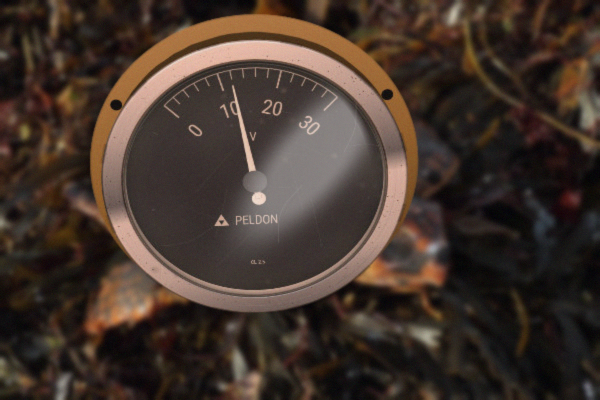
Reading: {"value": 12, "unit": "V"}
